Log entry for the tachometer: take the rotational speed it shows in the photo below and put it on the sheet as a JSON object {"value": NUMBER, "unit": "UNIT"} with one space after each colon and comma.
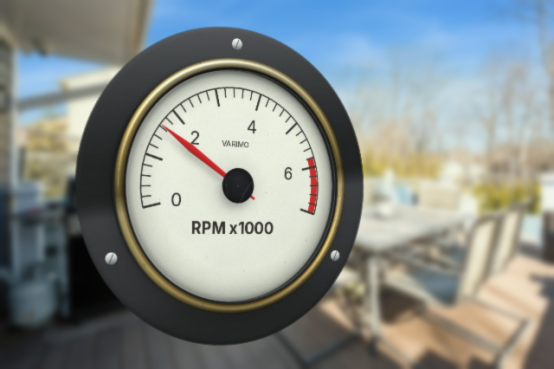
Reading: {"value": 1600, "unit": "rpm"}
